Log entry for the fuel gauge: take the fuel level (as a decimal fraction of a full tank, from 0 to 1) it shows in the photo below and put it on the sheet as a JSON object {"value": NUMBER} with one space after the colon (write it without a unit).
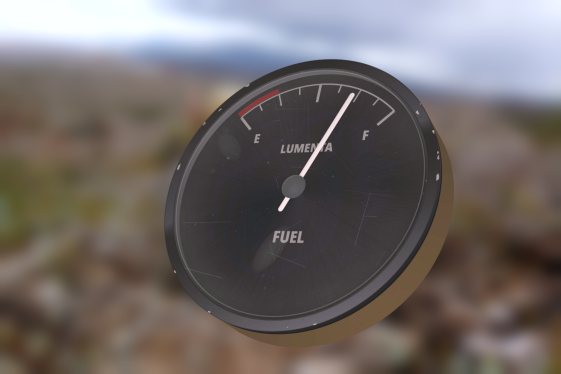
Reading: {"value": 0.75}
